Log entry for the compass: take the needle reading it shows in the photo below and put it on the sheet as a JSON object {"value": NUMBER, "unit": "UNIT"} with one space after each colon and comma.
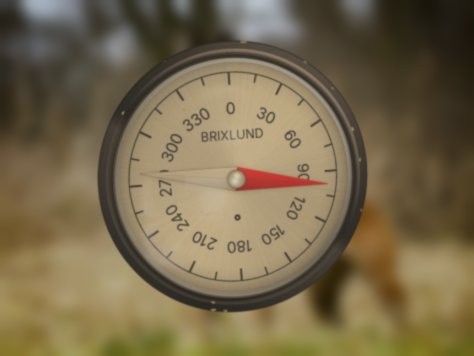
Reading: {"value": 97.5, "unit": "°"}
